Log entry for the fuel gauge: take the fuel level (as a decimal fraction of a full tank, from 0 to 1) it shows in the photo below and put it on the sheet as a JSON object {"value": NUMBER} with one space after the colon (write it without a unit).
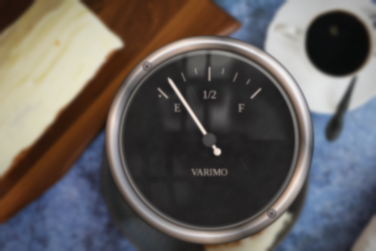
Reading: {"value": 0.125}
